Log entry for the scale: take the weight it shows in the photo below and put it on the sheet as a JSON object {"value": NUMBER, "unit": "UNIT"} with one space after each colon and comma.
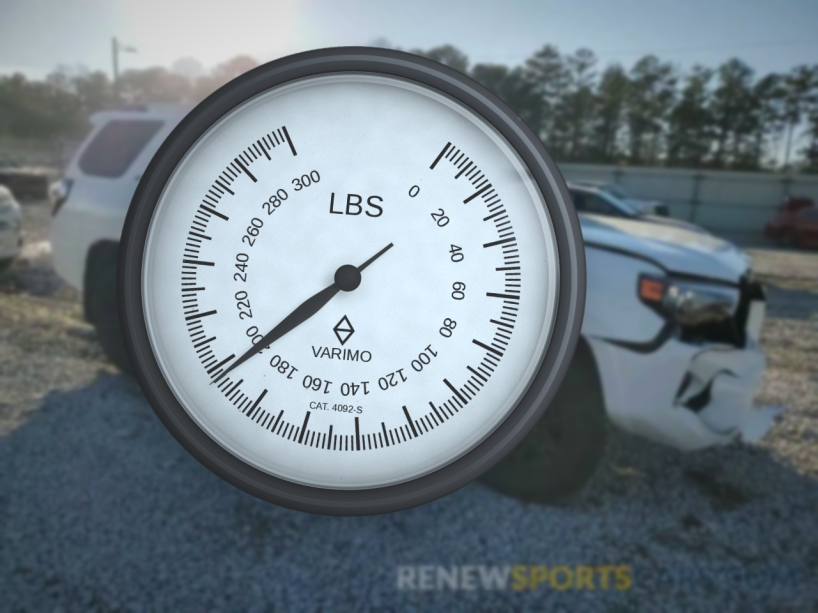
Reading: {"value": 196, "unit": "lb"}
